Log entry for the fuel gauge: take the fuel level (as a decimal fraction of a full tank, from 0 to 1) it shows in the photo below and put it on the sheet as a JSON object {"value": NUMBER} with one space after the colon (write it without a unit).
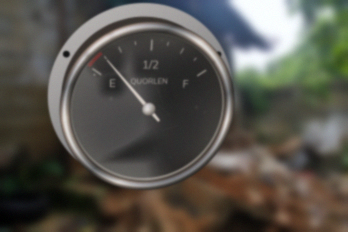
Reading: {"value": 0.125}
